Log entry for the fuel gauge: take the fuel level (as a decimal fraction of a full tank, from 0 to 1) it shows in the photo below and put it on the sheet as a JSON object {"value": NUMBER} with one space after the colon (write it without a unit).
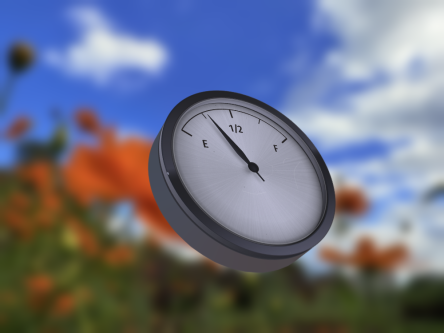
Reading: {"value": 0.25}
